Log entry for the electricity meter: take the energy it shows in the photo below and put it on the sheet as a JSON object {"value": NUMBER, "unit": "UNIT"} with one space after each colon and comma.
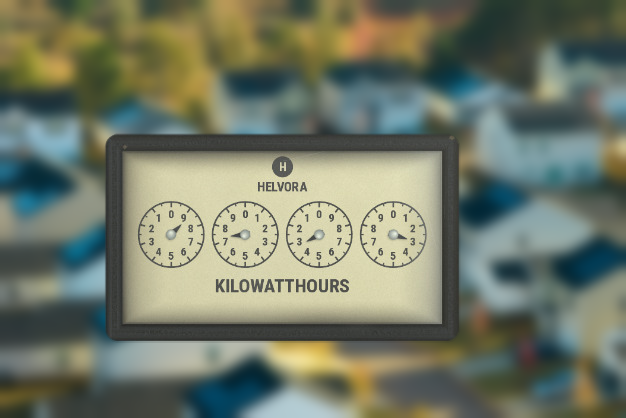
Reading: {"value": 8733, "unit": "kWh"}
